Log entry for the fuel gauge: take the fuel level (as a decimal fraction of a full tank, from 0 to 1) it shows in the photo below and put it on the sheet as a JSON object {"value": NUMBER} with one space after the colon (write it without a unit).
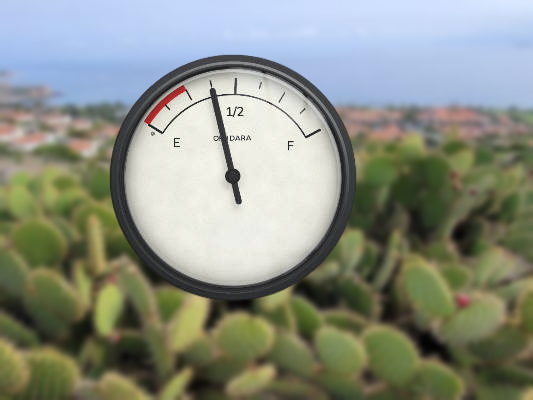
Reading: {"value": 0.375}
